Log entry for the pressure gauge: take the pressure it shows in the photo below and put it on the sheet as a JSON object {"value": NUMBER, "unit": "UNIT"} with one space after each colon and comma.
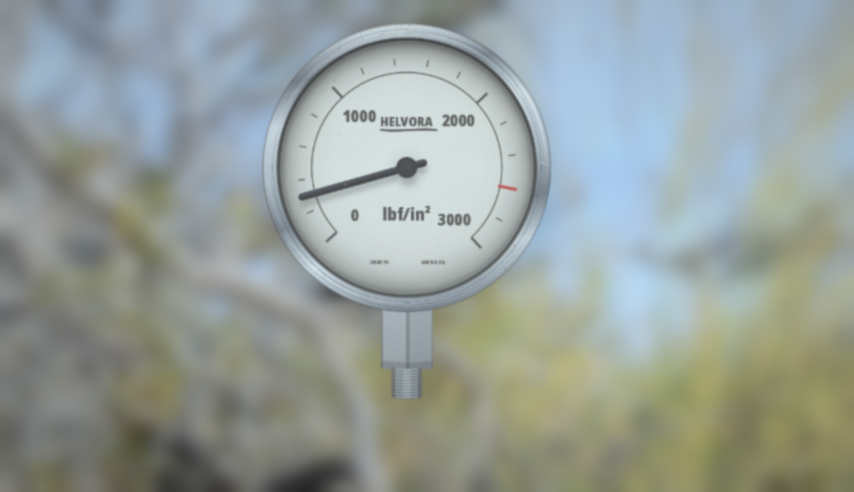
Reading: {"value": 300, "unit": "psi"}
